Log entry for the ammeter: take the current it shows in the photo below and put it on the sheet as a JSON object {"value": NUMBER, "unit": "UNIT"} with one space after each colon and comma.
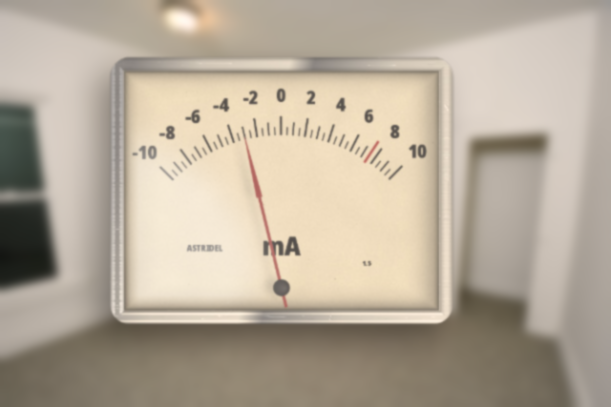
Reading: {"value": -3, "unit": "mA"}
